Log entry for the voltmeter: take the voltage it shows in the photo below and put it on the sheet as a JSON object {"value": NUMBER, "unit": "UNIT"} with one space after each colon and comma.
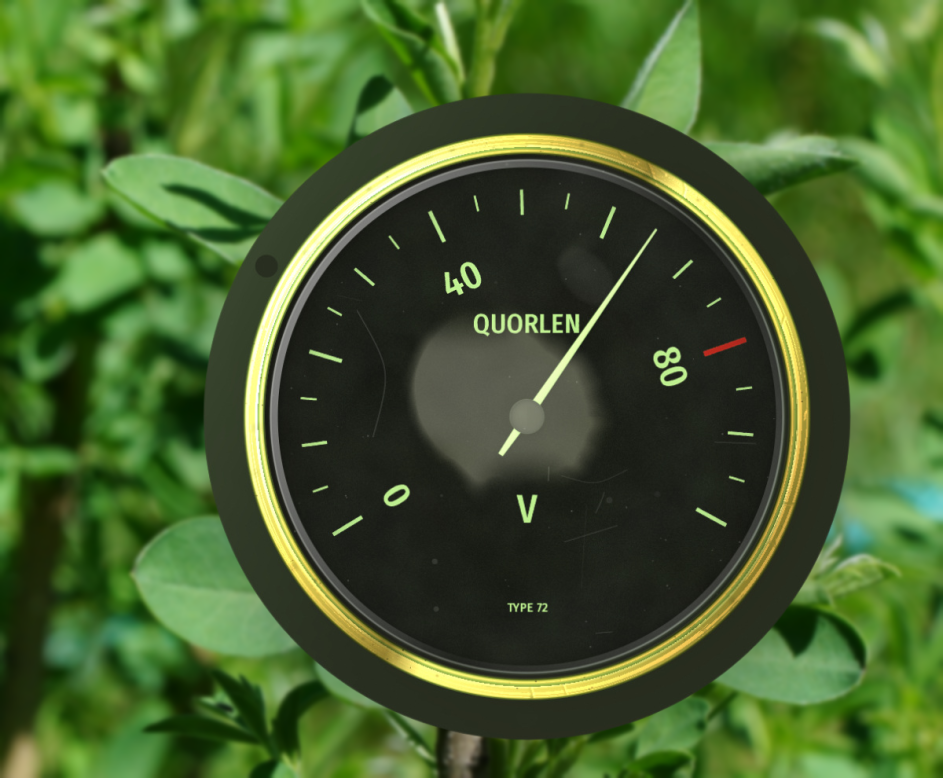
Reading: {"value": 65, "unit": "V"}
